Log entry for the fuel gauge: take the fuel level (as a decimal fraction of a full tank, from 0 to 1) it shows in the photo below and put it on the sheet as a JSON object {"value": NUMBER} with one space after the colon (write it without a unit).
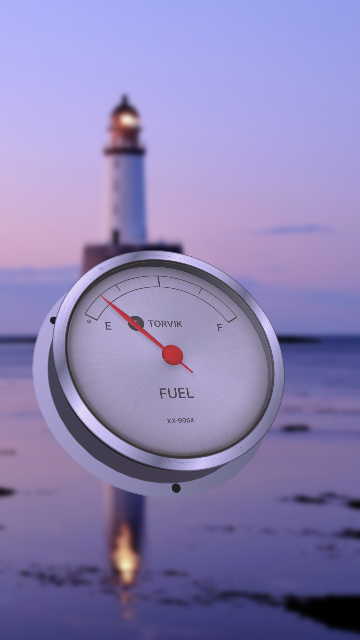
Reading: {"value": 0.125}
